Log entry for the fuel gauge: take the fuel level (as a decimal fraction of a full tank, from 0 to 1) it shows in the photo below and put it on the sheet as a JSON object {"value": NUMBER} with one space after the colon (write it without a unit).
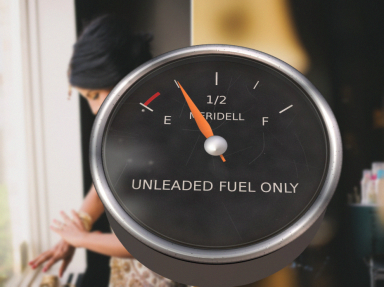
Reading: {"value": 0.25}
